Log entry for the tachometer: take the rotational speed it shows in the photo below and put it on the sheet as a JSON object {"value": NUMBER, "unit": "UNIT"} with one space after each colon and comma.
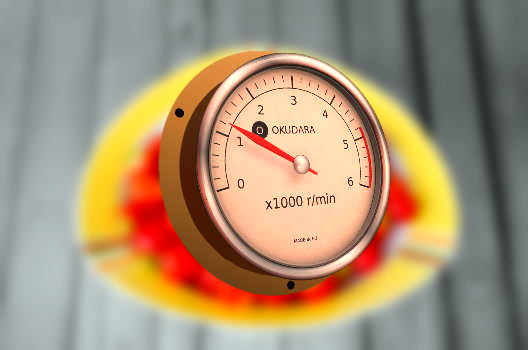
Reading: {"value": 1200, "unit": "rpm"}
